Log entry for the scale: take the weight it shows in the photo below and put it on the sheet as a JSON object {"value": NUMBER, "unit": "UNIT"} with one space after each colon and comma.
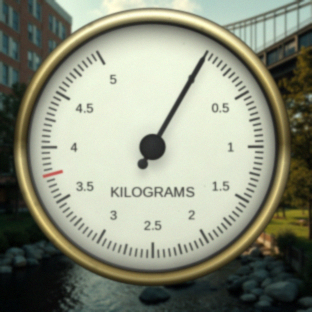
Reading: {"value": 0, "unit": "kg"}
